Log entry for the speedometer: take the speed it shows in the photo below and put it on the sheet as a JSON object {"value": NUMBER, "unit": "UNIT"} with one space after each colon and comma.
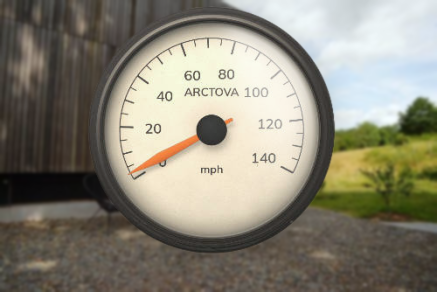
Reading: {"value": 2.5, "unit": "mph"}
